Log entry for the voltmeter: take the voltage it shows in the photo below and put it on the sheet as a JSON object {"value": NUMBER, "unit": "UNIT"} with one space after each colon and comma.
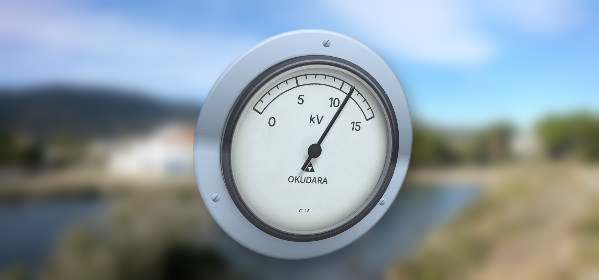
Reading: {"value": 11, "unit": "kV"}
